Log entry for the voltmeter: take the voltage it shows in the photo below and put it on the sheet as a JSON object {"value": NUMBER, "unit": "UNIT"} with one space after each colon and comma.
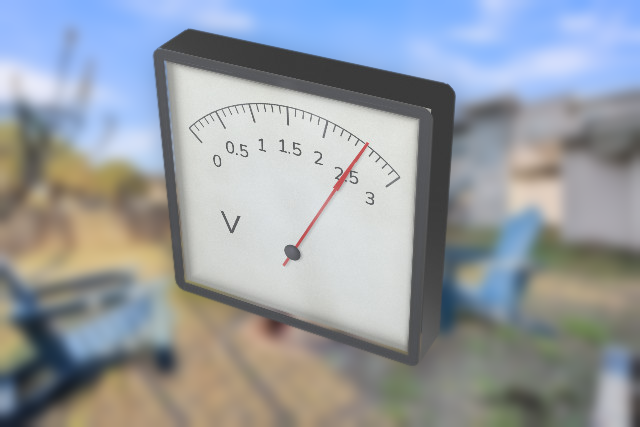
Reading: {"value": 2.5, "unit": "V"}
